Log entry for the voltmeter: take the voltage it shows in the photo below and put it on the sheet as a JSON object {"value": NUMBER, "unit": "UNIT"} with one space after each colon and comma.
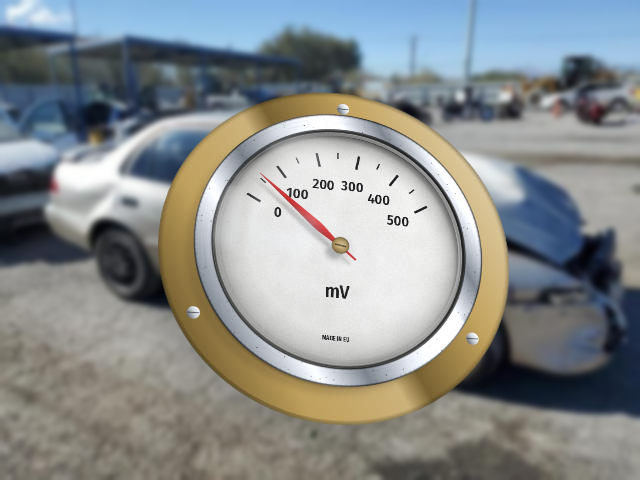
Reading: {"value": 50, "unit": "mV"}
